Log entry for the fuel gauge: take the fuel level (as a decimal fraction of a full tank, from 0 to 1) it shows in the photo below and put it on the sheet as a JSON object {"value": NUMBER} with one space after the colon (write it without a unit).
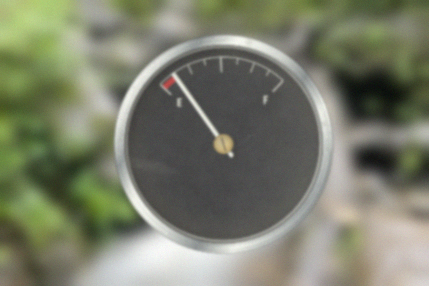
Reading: {"value": 0.125}
